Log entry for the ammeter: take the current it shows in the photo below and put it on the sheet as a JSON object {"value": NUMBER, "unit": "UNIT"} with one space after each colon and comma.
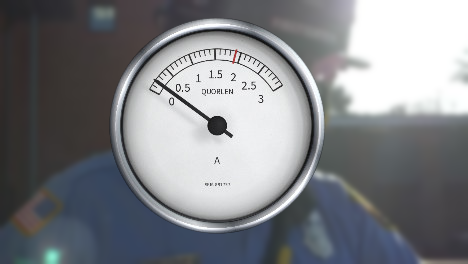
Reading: {"value": 0.2, "unit": "A"}
